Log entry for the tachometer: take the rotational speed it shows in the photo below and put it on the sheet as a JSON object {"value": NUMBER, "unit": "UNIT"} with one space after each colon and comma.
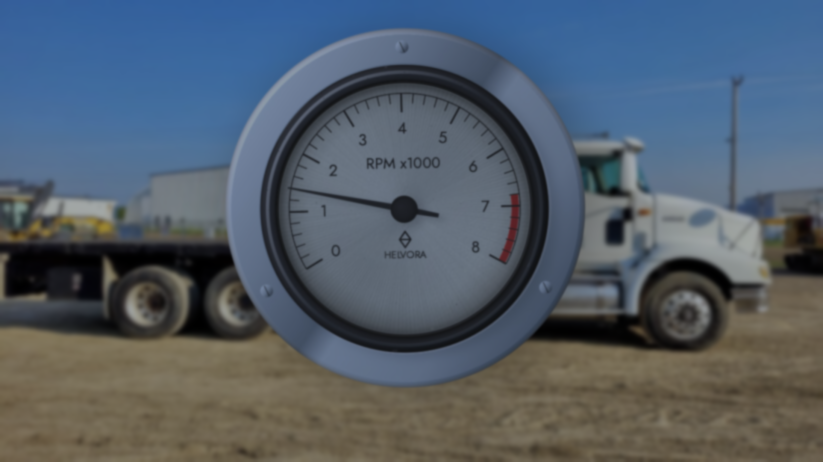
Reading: {"value": 1400, "unit": "rpm"}
